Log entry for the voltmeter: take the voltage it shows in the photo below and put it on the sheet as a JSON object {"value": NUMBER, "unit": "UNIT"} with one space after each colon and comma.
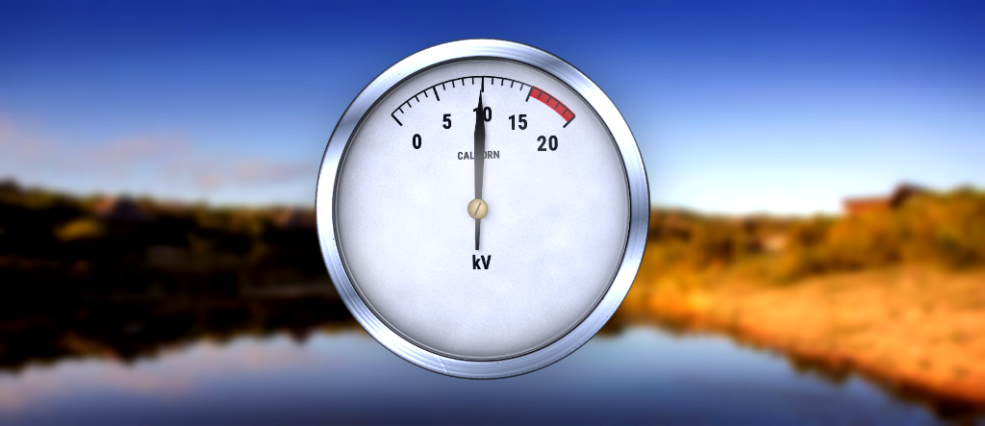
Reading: {"value": 10, "unit": "kV"}
